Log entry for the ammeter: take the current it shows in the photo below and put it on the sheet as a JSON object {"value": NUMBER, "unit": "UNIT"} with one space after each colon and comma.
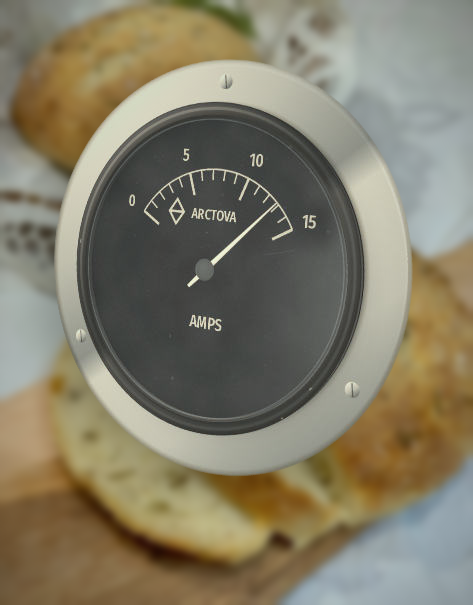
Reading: {"value": 13, "unit": "A"}
